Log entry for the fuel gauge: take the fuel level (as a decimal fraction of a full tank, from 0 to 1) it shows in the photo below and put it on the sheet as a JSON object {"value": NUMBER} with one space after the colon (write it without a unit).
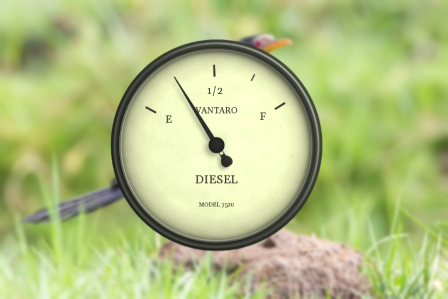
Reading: {"value": 0.25}
